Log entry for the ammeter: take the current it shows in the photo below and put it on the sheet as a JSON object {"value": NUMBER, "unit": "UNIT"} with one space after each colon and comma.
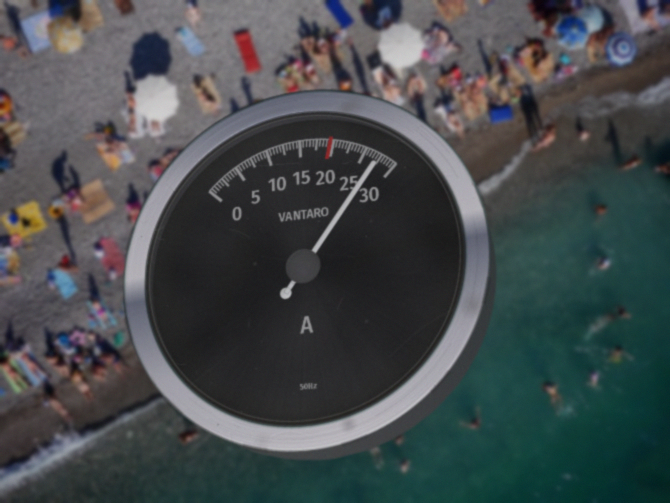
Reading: {"value": 27.5, "unit": "A"}
